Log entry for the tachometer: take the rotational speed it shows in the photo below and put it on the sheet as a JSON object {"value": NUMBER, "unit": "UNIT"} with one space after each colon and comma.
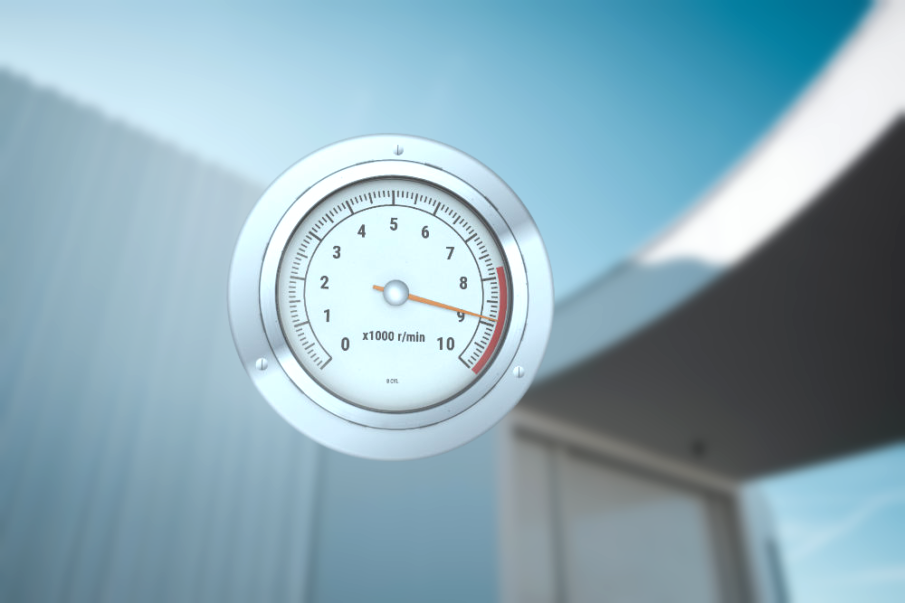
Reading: {"value": 8900, "unit": "rpm"}
